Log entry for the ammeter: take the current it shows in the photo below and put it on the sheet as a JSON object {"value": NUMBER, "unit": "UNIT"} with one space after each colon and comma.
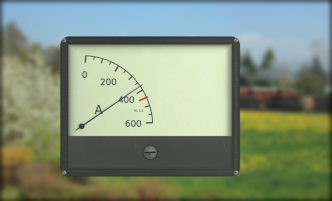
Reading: {"value": 375, "unit": "A"}
